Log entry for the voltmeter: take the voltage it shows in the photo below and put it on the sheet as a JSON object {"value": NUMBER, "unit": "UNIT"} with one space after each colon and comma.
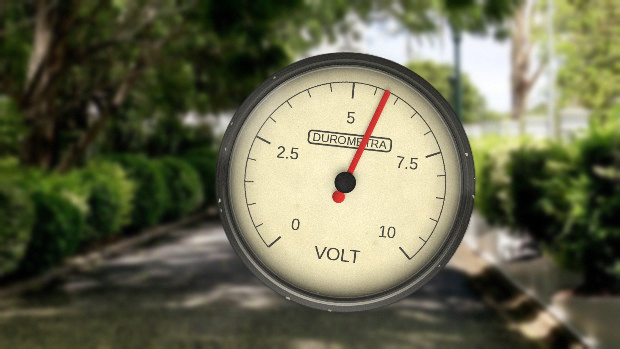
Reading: {"value": 5.75, "unit": "V"}
